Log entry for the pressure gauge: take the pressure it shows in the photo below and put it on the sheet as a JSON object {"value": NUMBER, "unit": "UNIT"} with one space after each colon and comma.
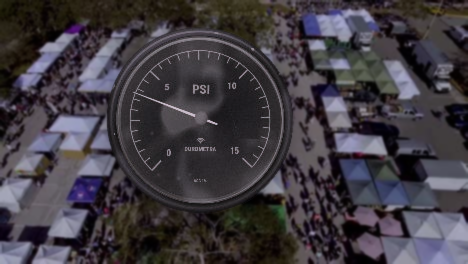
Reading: {"value": 3.75, "unit": "psi"}
